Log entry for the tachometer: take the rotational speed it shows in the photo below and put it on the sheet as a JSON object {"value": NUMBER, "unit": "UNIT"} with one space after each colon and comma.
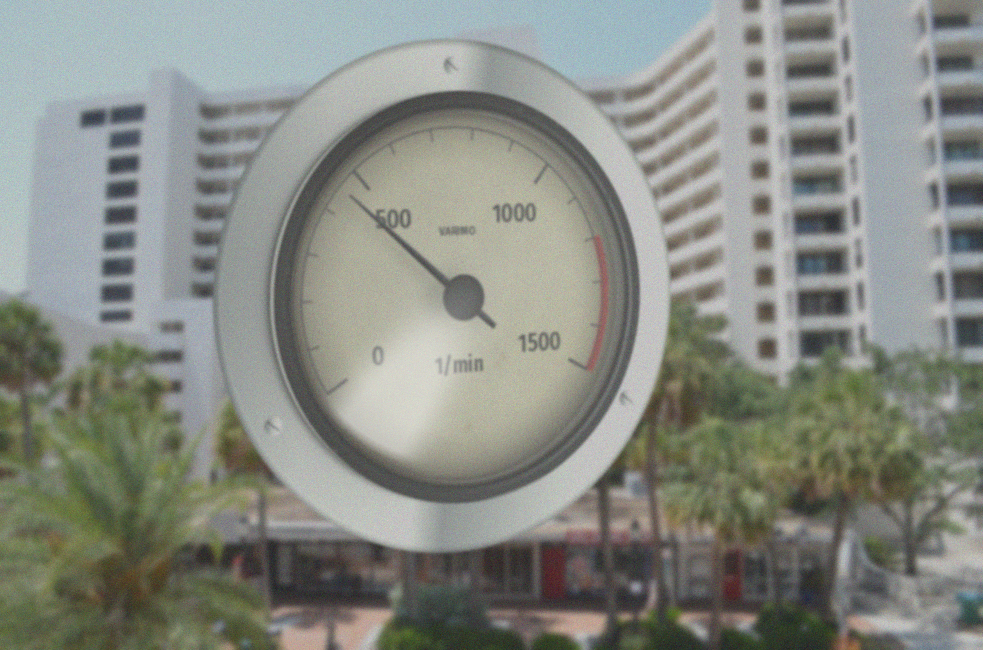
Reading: {"value": 450, "unit": "rpm"}
